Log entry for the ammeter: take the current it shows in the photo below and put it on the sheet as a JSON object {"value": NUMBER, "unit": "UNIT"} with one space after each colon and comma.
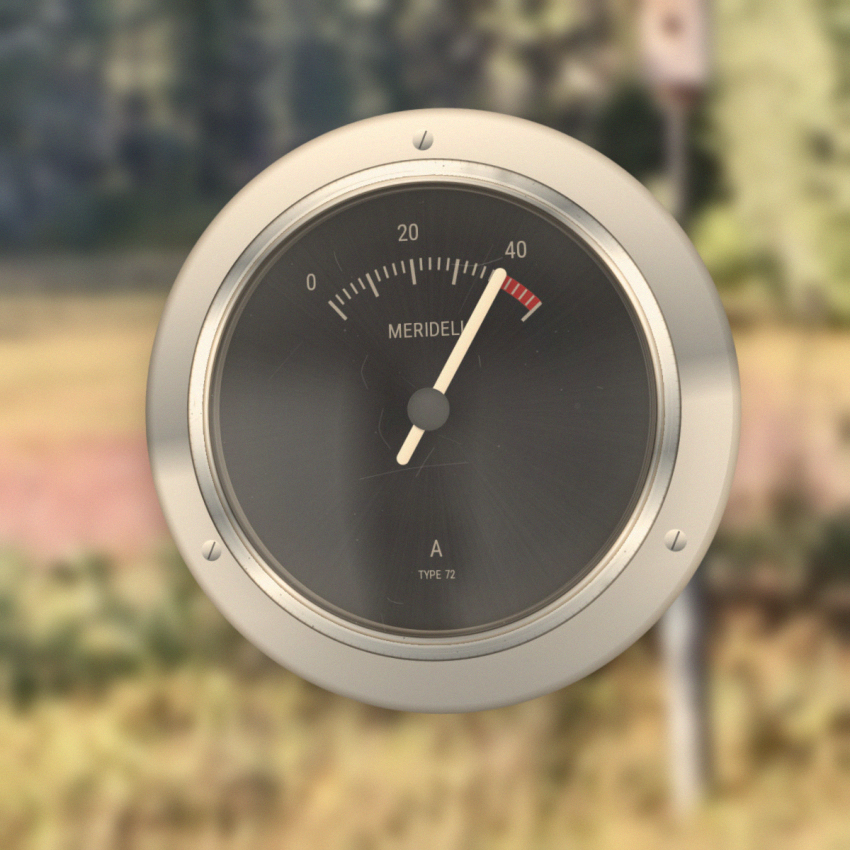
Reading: {"value": 40, "unit": "A"}
